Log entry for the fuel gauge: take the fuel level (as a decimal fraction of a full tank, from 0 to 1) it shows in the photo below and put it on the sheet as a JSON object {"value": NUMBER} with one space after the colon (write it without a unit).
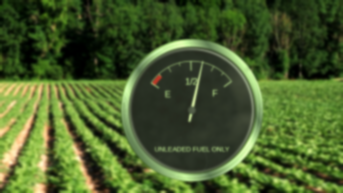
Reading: {"value": 0.625}
